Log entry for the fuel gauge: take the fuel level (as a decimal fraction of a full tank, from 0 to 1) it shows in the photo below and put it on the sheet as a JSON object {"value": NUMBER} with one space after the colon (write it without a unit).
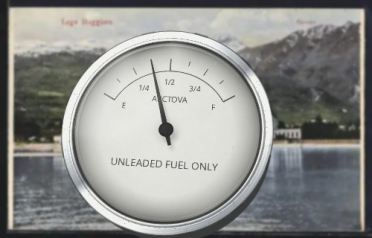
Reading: {"value": 0.375}
